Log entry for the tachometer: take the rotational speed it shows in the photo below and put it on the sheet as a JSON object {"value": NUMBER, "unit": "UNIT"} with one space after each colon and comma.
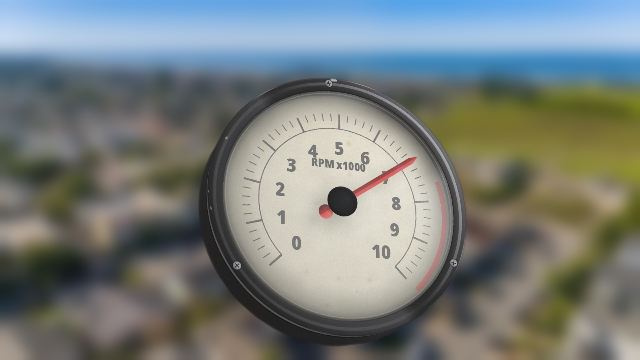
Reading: {"value": 7000, "unit": "rpm"}
